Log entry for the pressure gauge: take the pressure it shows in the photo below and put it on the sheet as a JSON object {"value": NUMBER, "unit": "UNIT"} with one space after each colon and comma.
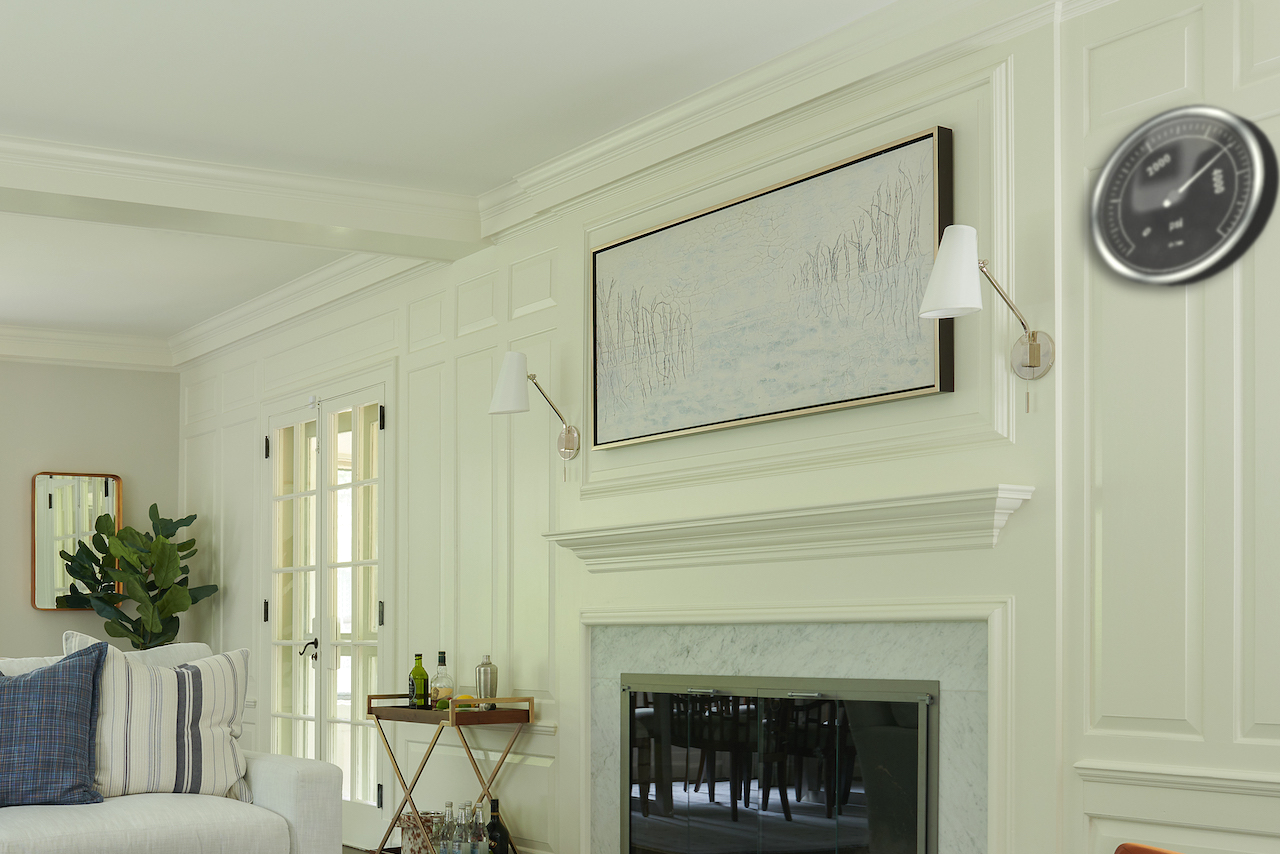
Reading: {"value": 3500, "unit": "psi"}
